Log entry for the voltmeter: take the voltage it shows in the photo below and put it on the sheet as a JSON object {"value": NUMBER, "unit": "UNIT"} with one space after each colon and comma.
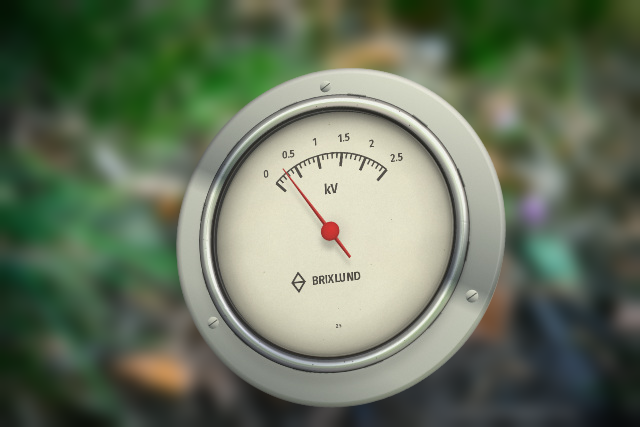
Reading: {"value": 0.3, "unit": "kV"}
